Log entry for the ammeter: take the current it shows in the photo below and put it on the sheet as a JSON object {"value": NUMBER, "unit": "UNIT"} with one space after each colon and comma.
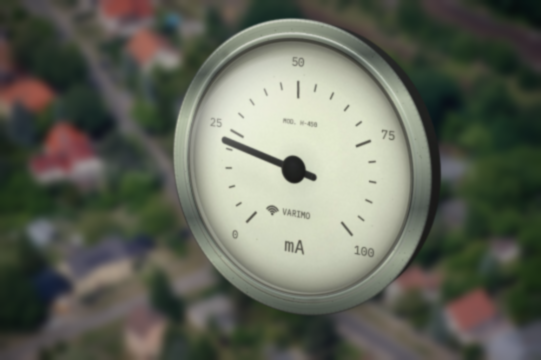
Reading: {"value": 22.5, "unit": "mA"}
